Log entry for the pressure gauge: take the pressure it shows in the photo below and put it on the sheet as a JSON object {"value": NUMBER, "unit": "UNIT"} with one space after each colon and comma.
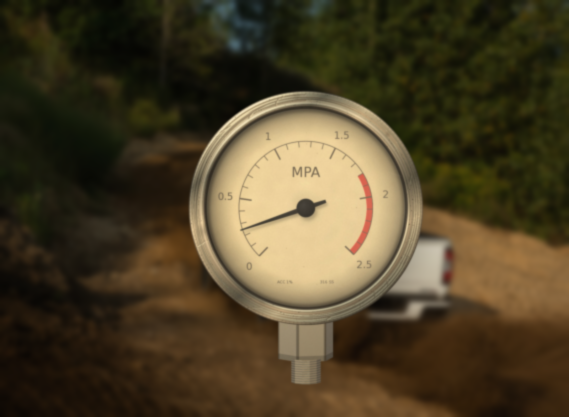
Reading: {"value": 0.25, "unit": "MPa"}
